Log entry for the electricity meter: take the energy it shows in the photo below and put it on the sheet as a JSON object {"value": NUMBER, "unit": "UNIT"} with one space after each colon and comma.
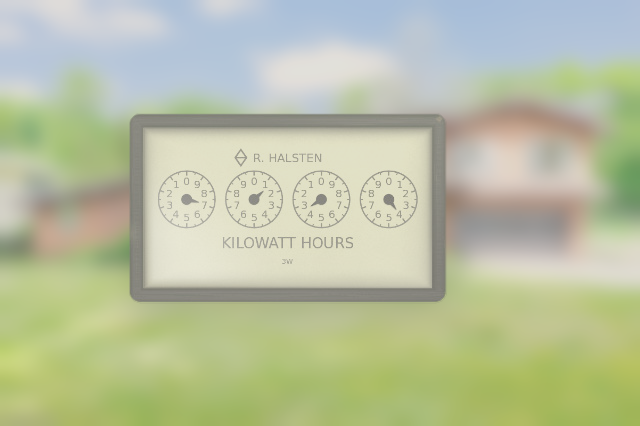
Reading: {"value": 7134, "unit": "kWh"}
